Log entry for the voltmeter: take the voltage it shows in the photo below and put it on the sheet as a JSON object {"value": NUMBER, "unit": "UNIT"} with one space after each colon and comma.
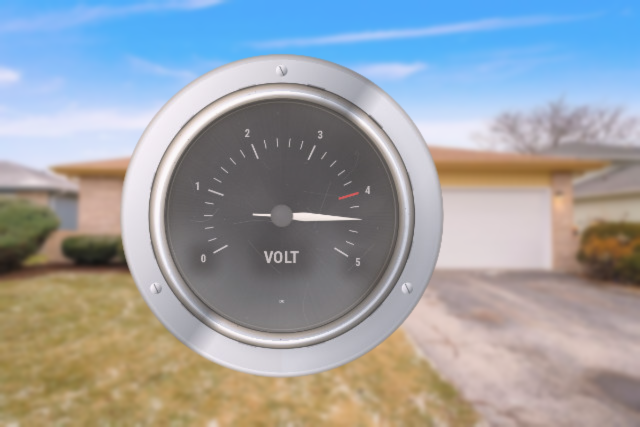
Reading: {"value": 4.4, "unit": "V"}
